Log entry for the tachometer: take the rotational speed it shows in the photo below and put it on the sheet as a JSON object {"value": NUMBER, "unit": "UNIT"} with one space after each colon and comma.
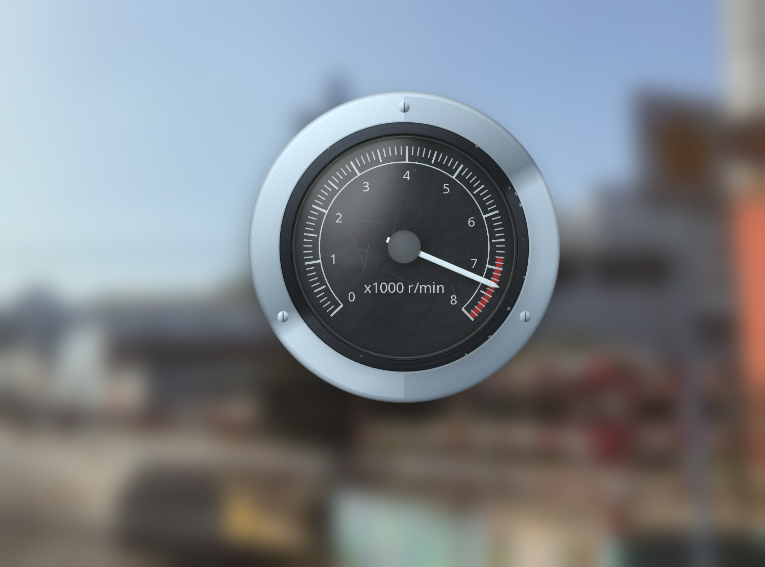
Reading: {"value": 7300, "unit": "rpm"}
